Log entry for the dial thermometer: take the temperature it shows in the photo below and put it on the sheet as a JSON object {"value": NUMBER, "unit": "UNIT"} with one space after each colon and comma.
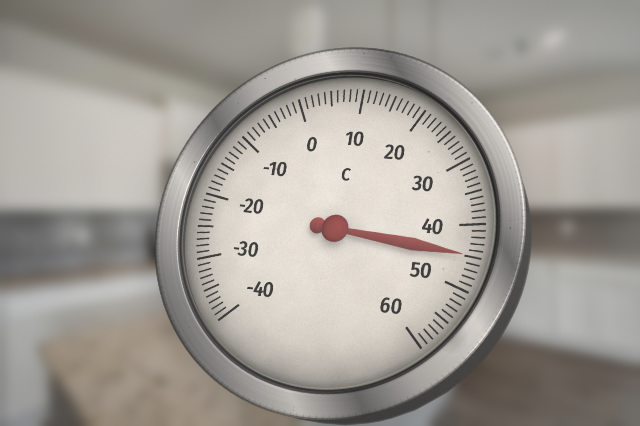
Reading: {"value": 45, "unit": "°C"}
